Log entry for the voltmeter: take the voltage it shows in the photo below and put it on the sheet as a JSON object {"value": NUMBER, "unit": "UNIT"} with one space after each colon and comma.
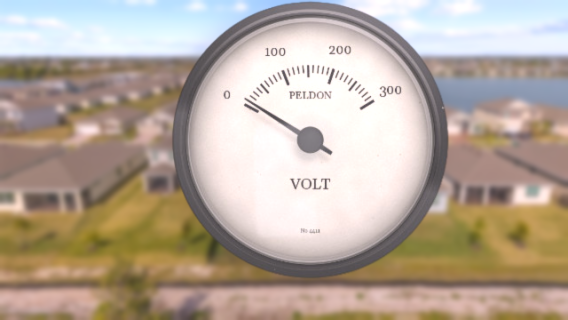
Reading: {"value": 10, "unit": "V"}
